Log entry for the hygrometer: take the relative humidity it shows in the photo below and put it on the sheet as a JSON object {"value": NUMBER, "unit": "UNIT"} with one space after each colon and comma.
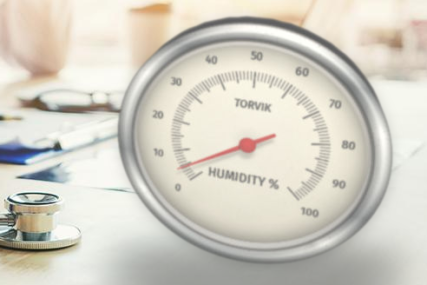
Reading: {"value": 5, "unit": "%"}
